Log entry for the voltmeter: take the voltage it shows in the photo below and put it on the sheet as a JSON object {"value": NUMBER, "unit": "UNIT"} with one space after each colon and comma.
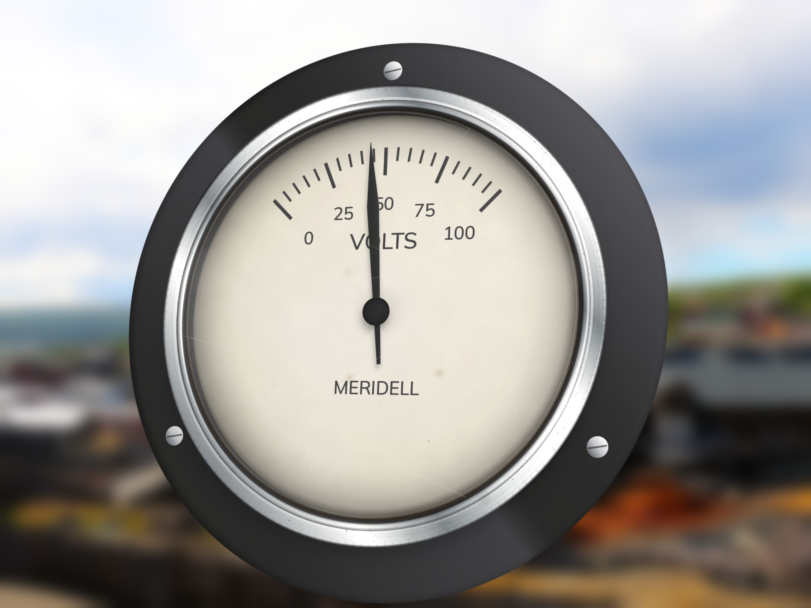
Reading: {"value": 45, "unit": "V"}
